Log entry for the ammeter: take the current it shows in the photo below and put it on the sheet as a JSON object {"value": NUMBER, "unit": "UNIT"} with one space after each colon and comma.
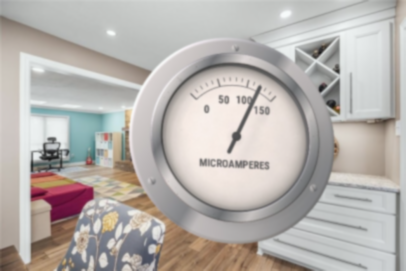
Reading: {"value": 120, "unit": "µA"}
